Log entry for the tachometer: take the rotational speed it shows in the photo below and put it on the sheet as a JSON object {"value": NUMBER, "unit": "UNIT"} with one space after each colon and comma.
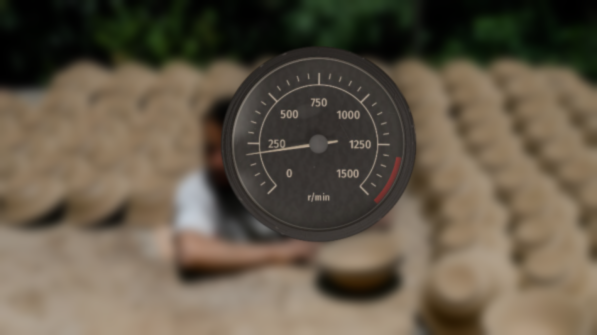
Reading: {"value": 200, "unit": "rpm"}
